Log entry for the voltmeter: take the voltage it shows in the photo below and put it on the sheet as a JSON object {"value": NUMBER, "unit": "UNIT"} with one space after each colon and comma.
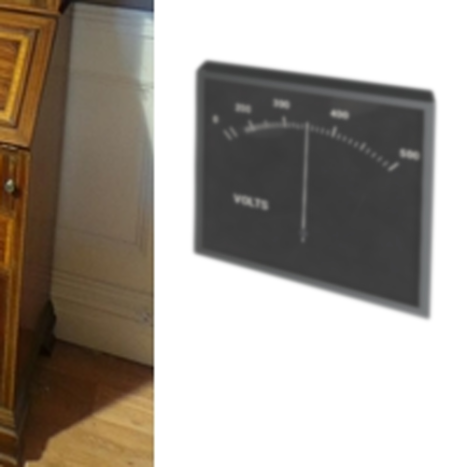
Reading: {"value": 350, "unit": "V"}
